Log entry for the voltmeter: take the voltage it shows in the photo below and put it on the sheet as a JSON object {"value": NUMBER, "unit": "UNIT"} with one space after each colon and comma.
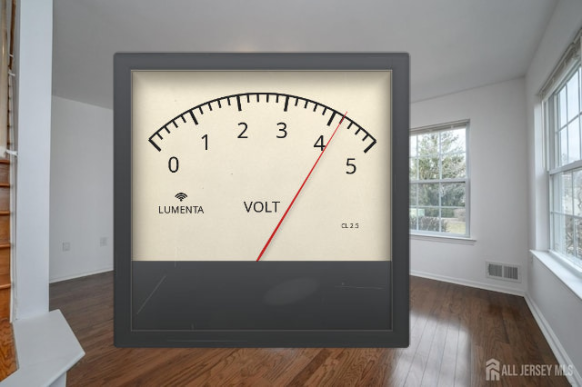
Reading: {"value": 4.2, "unit": "V"}
